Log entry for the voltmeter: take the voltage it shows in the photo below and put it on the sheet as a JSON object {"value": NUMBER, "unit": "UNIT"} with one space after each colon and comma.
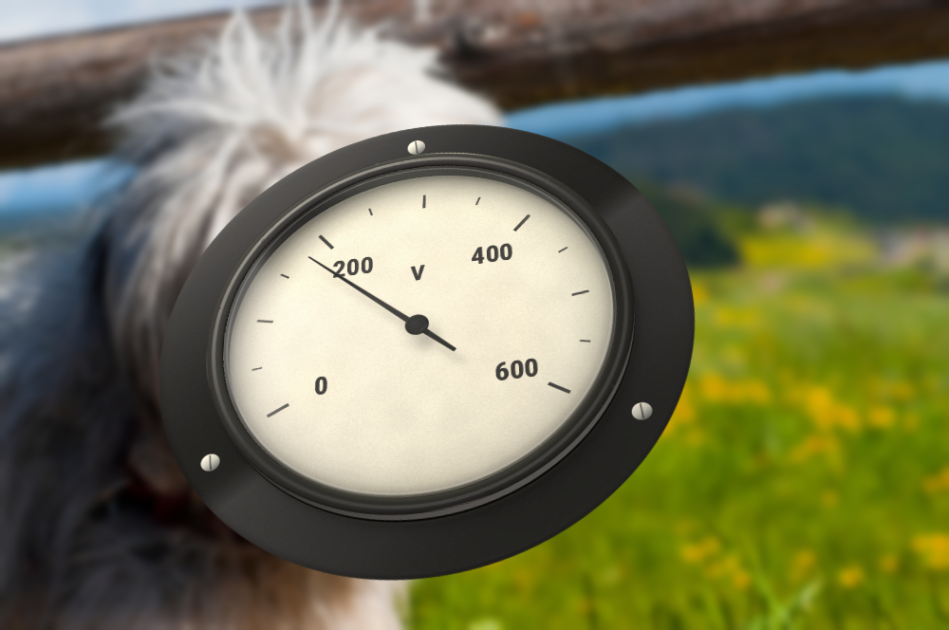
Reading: {"value": 175, "unit": "V"}
